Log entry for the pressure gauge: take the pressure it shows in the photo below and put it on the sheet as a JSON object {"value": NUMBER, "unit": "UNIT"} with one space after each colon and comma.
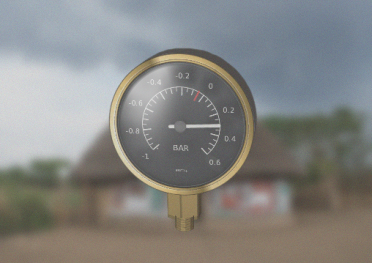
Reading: {"value": 0.3, "unit": "bar"}
